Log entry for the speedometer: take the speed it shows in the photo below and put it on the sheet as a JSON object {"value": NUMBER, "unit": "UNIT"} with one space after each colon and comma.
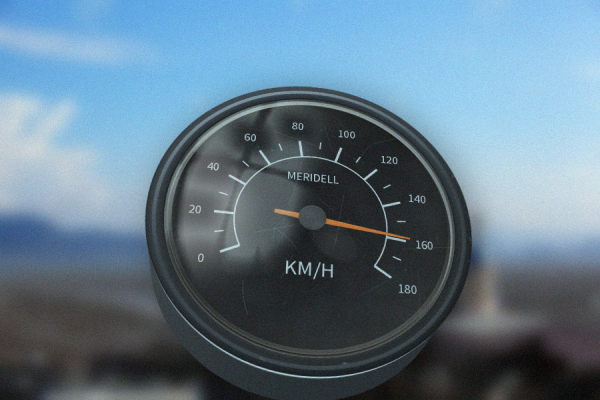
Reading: {"value": 160, "unit": "km/h"}
